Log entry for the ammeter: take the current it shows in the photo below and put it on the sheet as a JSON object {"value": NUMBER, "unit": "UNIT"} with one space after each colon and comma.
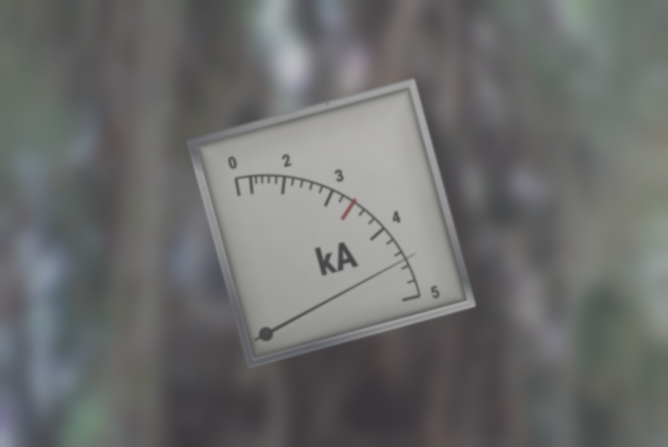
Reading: {"value": 4.5, "unit": "kA"}
